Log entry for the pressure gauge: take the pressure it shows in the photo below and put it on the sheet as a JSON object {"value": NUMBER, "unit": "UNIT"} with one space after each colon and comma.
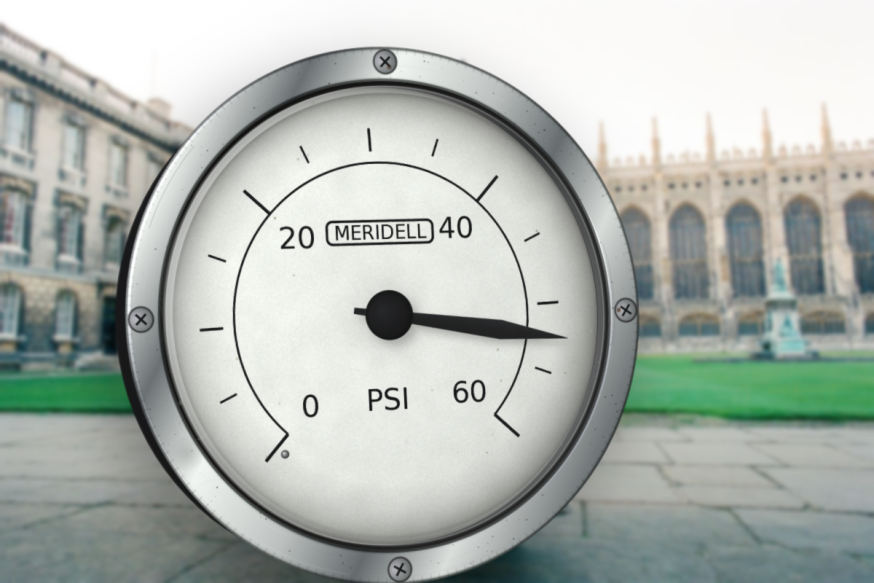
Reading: {"value": 52.5, "unit": "psi"}
